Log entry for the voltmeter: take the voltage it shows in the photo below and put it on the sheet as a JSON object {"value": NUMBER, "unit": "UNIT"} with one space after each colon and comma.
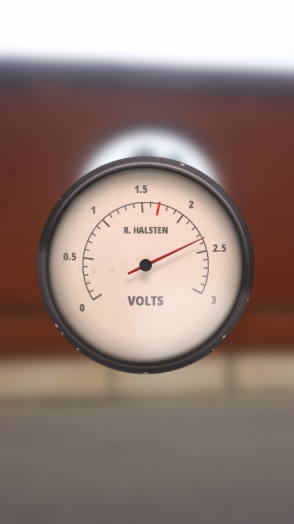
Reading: {"value": 2.35, "unit": "V"}
